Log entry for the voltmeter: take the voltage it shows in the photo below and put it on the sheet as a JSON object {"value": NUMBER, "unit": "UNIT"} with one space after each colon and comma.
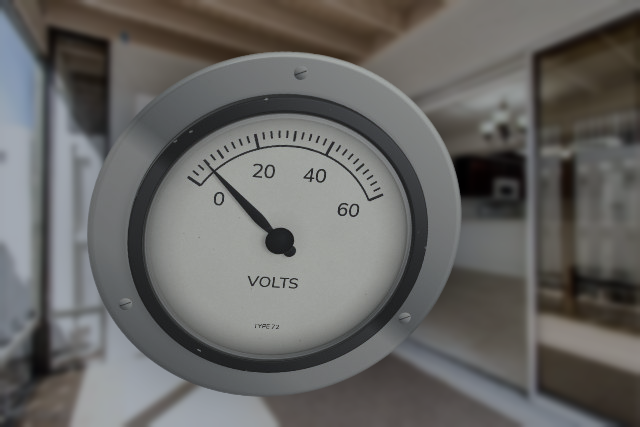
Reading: {"value": 6, "unit": "V"}
